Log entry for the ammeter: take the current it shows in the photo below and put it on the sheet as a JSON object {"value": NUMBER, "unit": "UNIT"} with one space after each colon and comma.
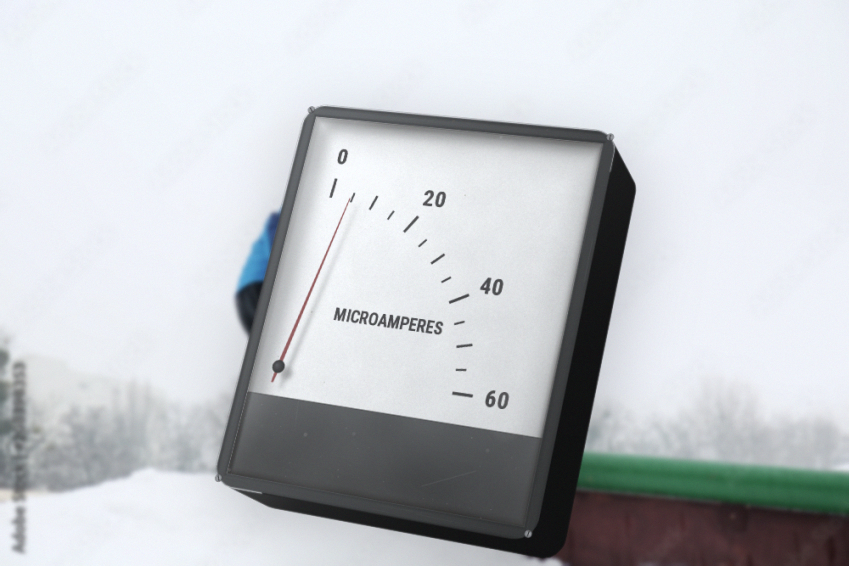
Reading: {"value": 5, "unit": "µA"}
